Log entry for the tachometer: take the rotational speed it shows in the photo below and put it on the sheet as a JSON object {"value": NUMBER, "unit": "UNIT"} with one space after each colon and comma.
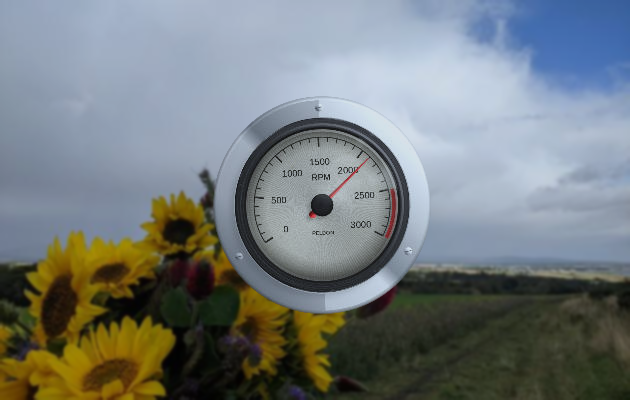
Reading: {"value": 2100, "unit": "rpm"}
